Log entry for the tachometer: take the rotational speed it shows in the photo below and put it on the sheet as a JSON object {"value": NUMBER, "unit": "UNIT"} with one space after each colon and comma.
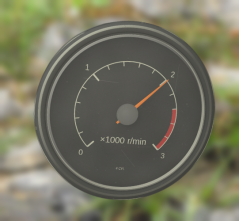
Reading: {"value": 2000, "unit": "rpm"}
